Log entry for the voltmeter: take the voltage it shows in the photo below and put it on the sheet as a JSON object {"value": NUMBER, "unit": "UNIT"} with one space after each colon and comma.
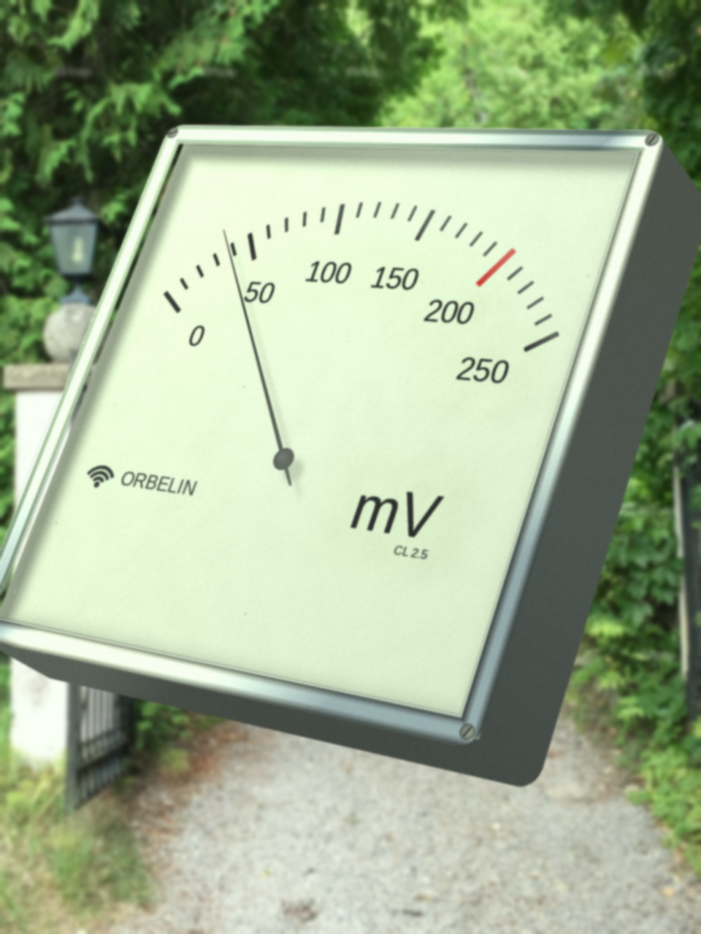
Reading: {"value": 40, "unit": "mV"}
